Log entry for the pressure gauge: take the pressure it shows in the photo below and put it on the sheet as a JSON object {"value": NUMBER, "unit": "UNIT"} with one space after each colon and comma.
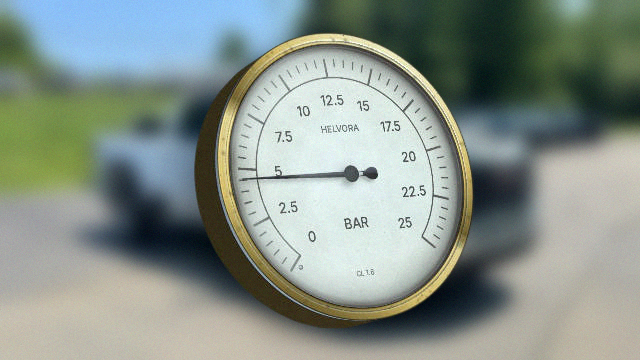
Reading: {"value": 4.5, "unit": "bar"}
